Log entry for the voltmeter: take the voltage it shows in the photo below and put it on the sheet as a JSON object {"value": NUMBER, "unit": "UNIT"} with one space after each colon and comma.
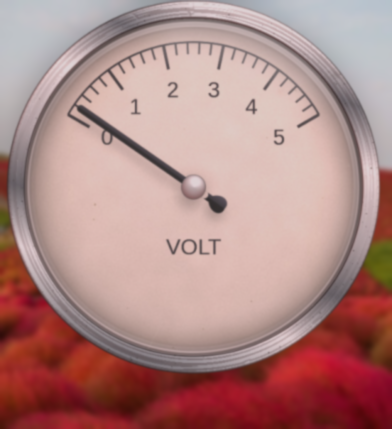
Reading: {"value": 0.2, "unit": "V"}
